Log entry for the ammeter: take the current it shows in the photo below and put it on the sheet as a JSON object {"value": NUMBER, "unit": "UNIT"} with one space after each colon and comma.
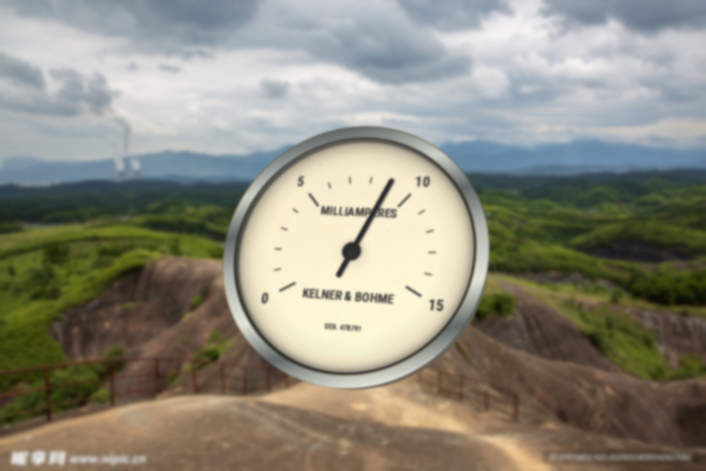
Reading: {"value": 9, "unit": "mA"}
